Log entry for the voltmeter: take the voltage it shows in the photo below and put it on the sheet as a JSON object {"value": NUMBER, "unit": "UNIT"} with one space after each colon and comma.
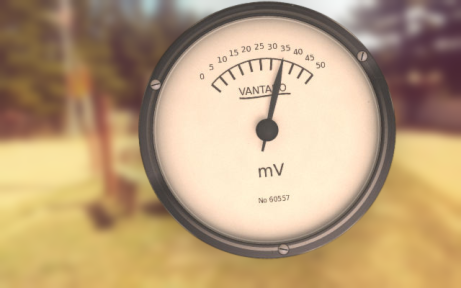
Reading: {"value": 35, "unit": "mV"}
